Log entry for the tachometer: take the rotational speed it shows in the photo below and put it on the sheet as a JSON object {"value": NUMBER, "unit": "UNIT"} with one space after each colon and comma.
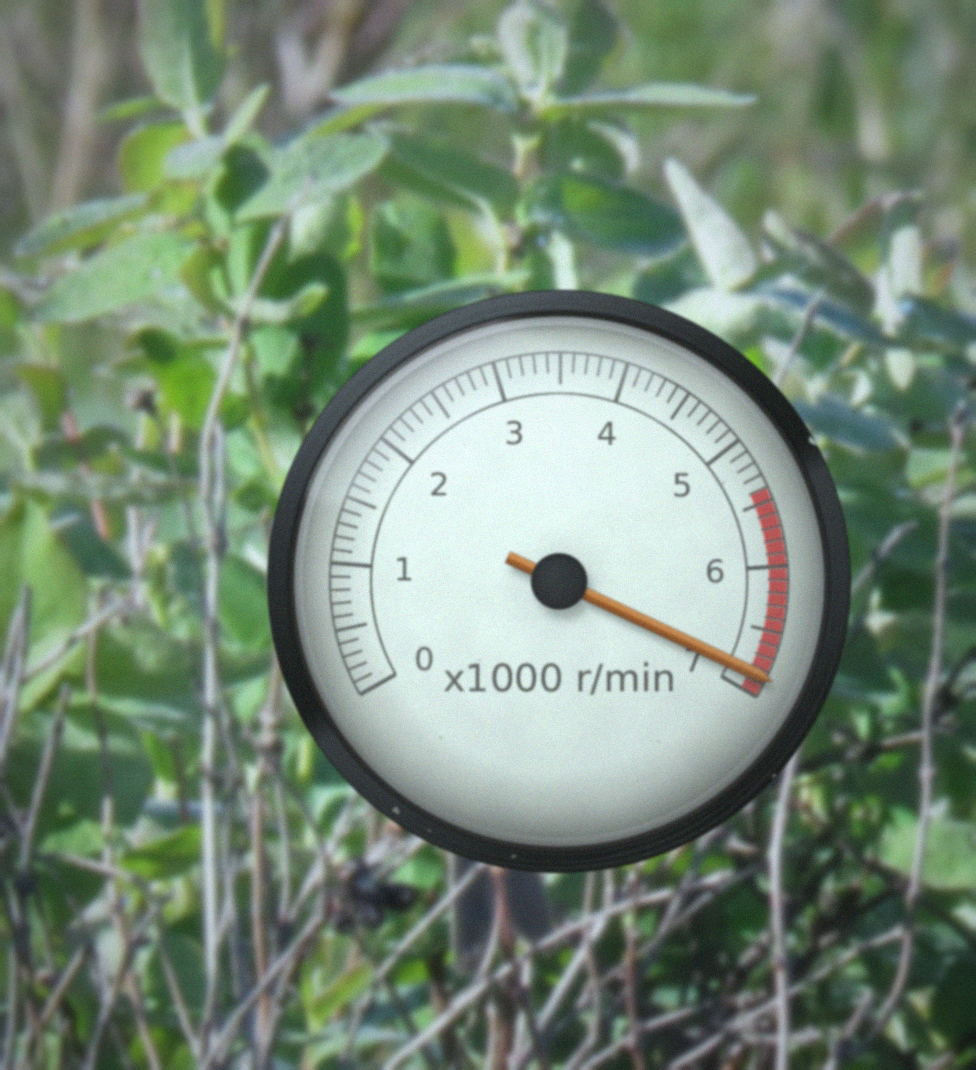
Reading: {"value": 6850, "unit": "rpm"}
